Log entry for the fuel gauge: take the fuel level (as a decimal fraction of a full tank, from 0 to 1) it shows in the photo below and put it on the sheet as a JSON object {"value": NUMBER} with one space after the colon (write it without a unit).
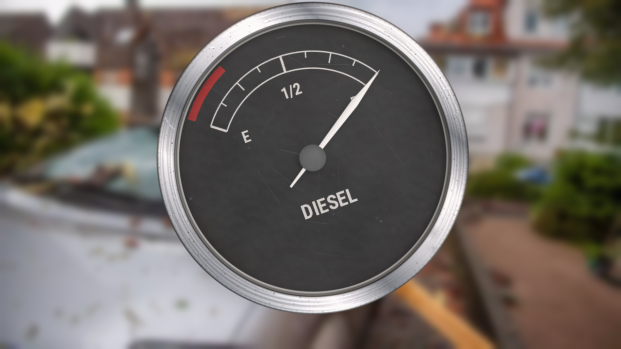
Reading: {"value": 1}
